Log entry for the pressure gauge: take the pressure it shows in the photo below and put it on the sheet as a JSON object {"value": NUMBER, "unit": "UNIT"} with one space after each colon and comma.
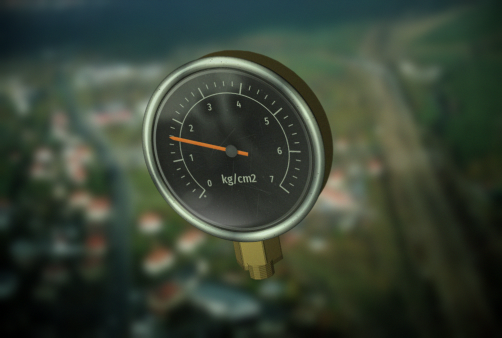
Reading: {"value": 1.6, "unit": "kg/cm²"}
